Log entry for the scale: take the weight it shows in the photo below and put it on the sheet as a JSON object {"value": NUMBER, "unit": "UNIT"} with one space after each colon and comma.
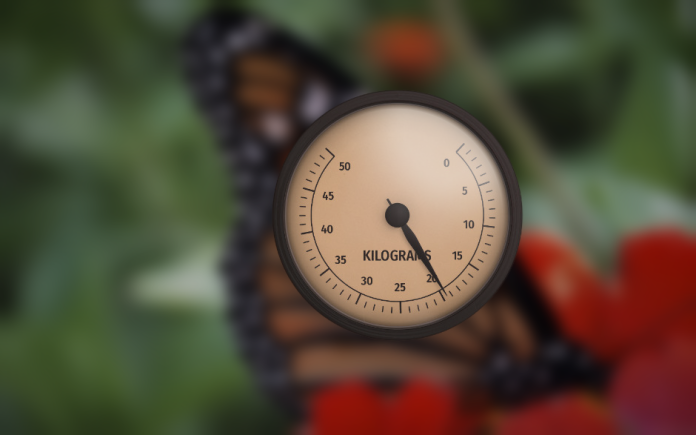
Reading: {"value": 19.5, "unit": "kg"}
